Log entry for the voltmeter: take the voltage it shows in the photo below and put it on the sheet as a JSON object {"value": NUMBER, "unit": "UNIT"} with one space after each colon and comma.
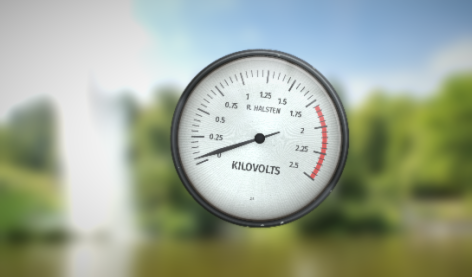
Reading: {"value": 0.05, "unit": "kV"}
